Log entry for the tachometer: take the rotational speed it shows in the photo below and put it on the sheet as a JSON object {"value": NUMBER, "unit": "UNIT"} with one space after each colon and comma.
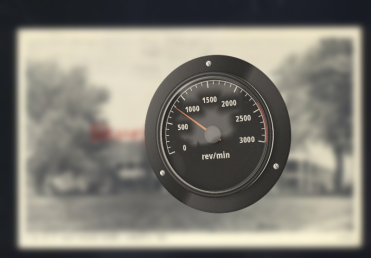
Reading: {"value": 800, "unit": "rpm"}
